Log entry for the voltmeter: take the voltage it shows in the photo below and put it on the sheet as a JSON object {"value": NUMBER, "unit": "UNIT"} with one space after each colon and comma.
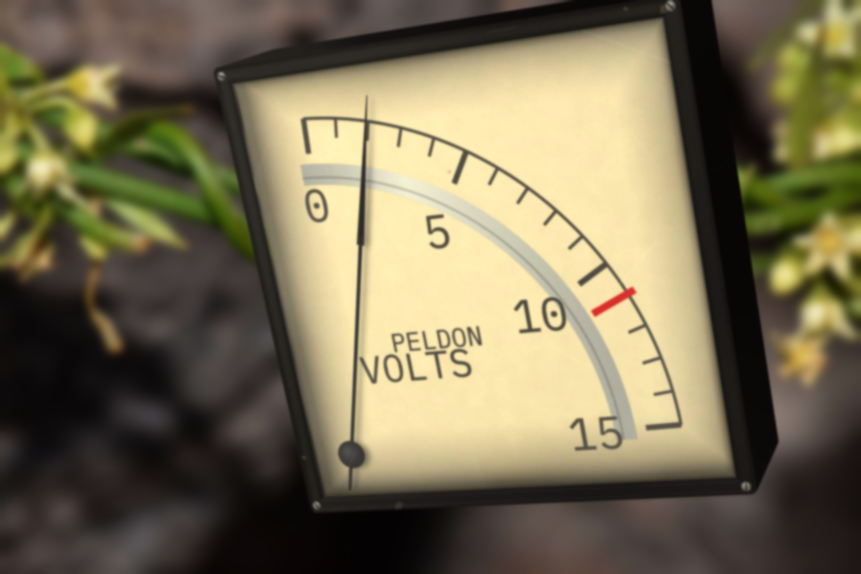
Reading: {"value": 2, "unit": "V"}
